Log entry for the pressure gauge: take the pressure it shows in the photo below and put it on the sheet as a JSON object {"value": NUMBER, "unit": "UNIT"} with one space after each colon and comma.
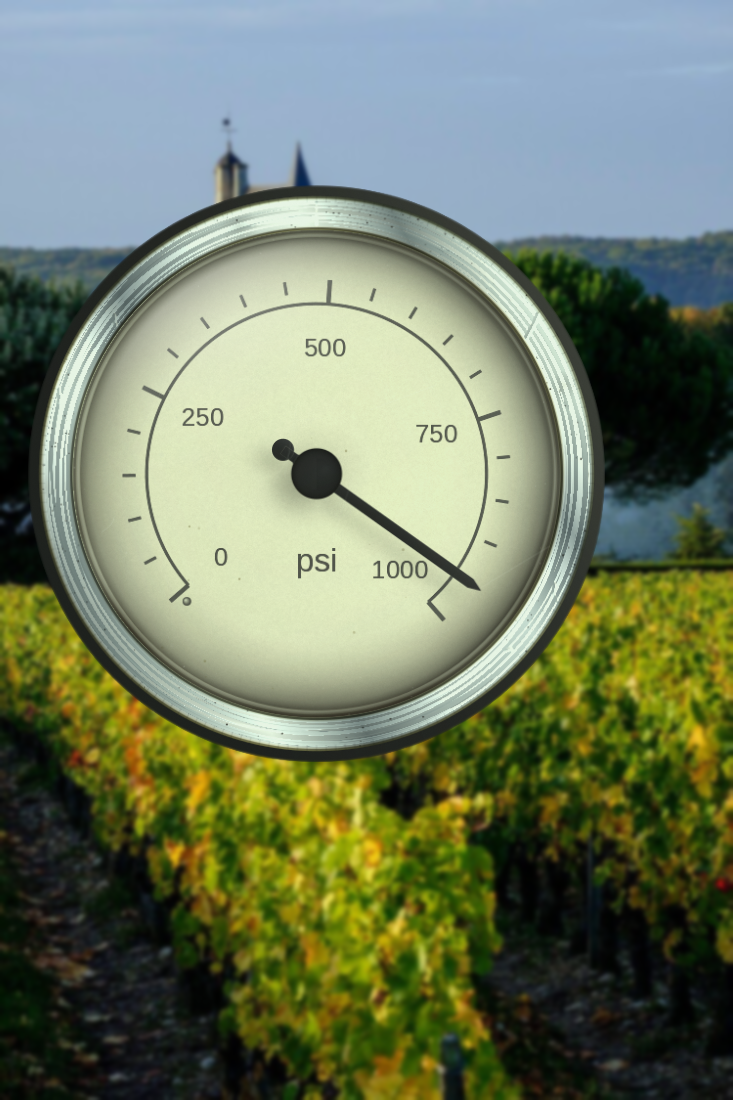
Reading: {"value": 950, "unit": "psi"}
